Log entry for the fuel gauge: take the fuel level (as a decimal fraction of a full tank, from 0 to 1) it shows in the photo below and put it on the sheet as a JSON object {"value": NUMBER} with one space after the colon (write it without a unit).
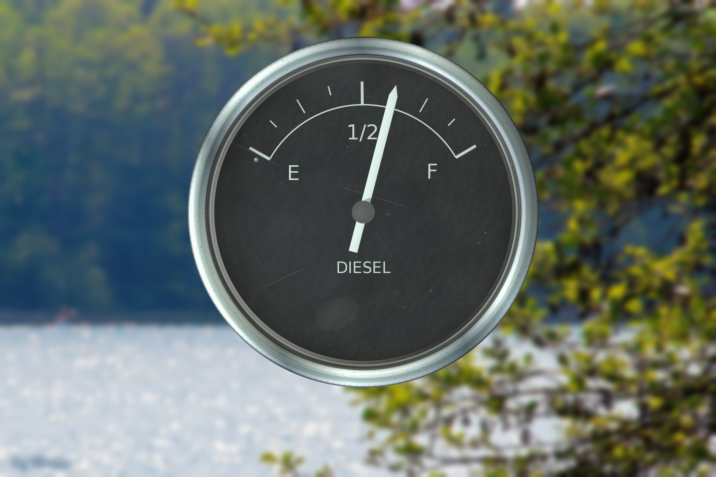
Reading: {"value": 0.625}
